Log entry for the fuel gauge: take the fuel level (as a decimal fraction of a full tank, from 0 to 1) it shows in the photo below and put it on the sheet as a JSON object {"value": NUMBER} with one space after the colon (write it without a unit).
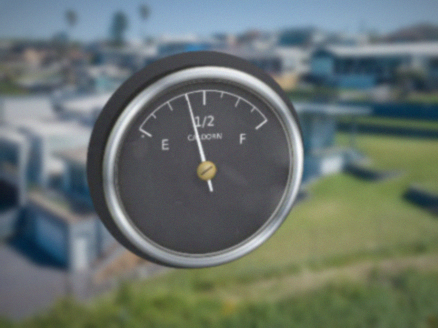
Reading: {"value": 0.375}
